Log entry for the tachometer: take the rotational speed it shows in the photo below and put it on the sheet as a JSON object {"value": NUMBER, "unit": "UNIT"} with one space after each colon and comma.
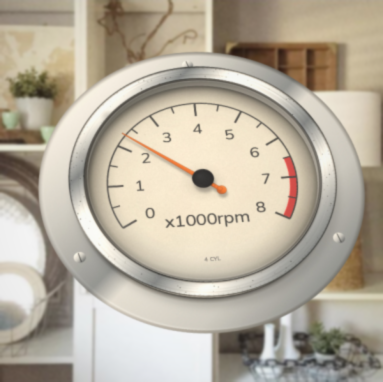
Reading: {"value": 2250, "unit": "rpm"}
